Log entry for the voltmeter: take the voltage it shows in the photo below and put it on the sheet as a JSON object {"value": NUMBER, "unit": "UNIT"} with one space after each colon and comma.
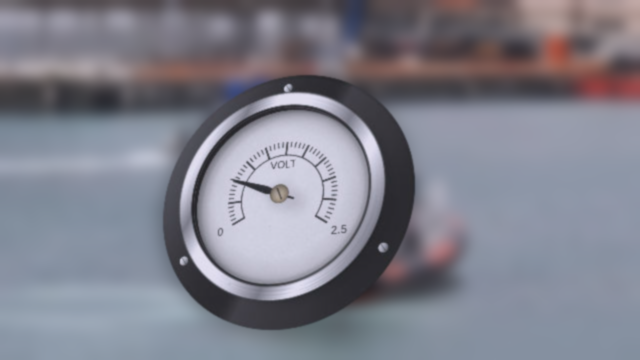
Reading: {"value": 0.5, "unit": "V"}
